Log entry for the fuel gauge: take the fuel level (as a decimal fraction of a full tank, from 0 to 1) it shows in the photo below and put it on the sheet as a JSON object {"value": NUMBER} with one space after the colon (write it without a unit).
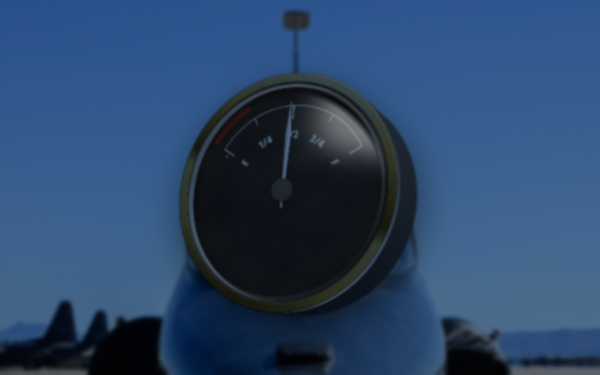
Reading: {"value": 0.5}
